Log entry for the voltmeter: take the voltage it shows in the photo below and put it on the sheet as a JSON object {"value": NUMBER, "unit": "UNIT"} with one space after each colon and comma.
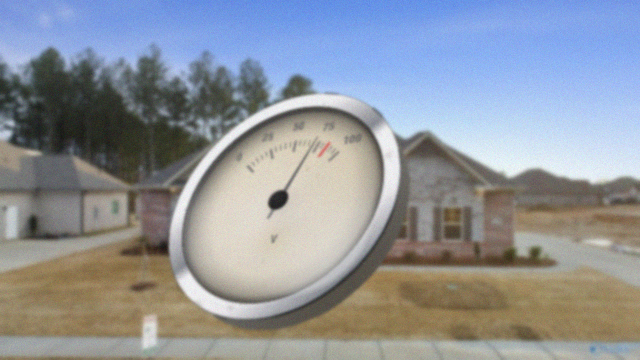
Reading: {"value": 75, "unit": "V"}
